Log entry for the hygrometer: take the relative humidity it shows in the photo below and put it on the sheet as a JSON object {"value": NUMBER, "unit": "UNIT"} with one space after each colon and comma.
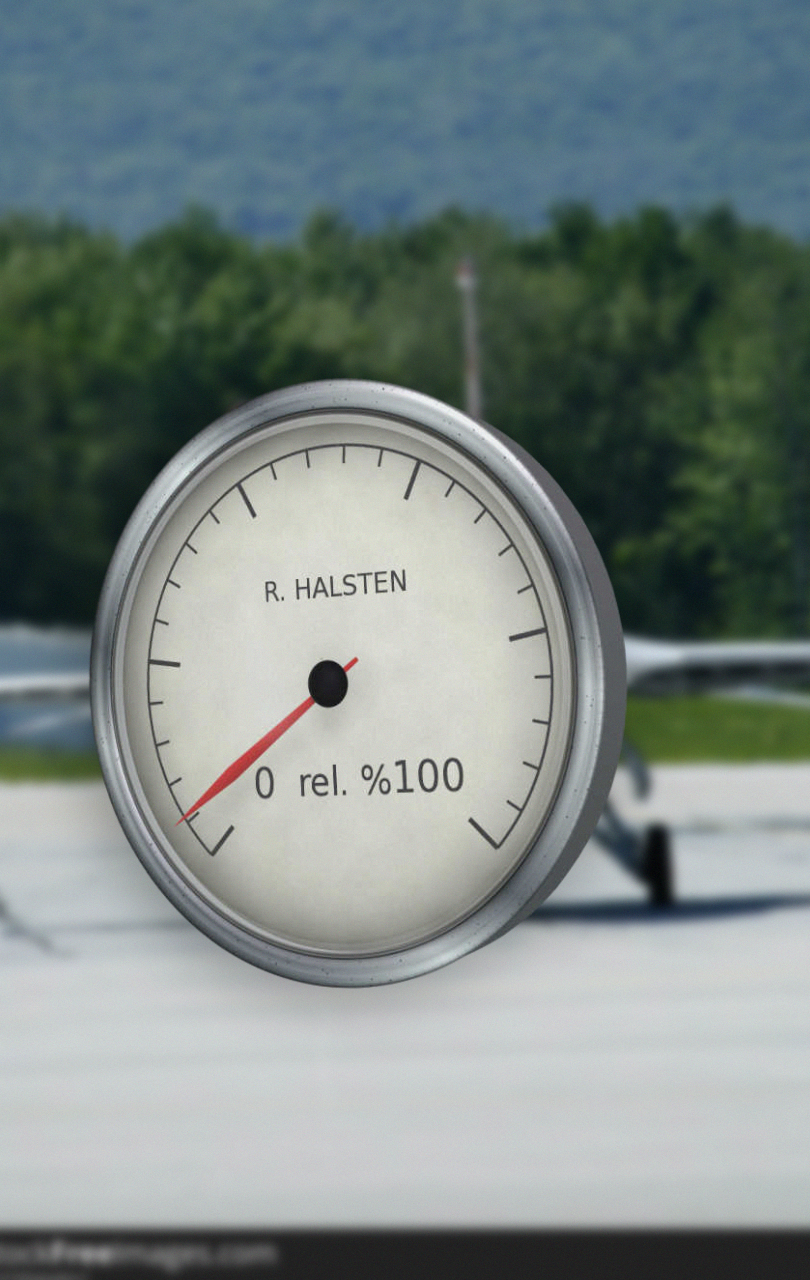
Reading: {"value": 4, "unit": "%"}
